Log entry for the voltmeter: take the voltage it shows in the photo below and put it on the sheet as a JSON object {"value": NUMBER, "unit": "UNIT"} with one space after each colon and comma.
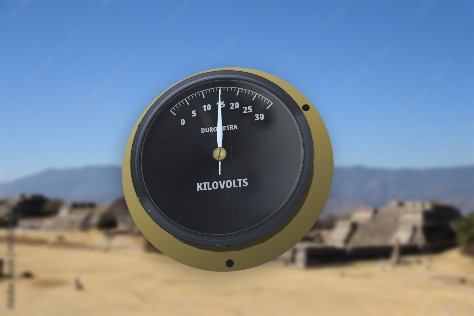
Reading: {"value": 15, "unit": "kV"}
